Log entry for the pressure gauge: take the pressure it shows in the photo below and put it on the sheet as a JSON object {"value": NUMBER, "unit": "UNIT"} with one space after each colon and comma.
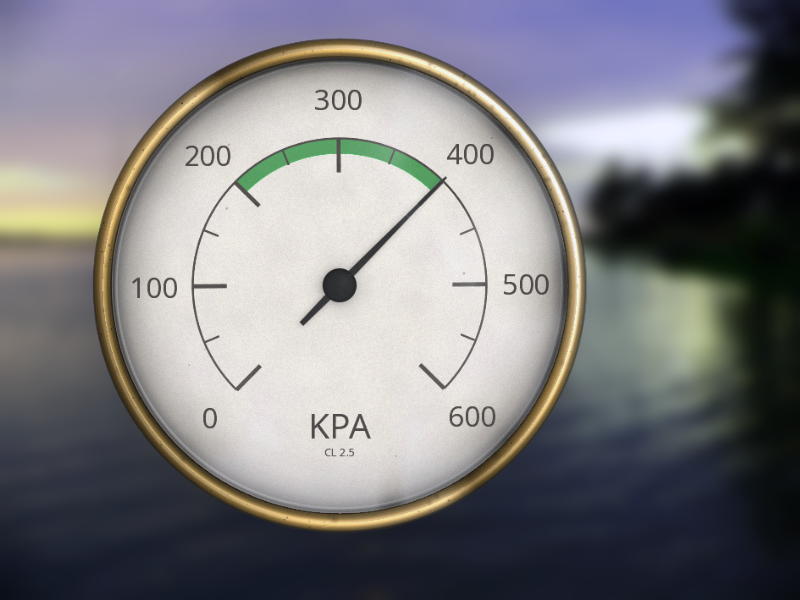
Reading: {"value": 400, "unit": "kPa"}
